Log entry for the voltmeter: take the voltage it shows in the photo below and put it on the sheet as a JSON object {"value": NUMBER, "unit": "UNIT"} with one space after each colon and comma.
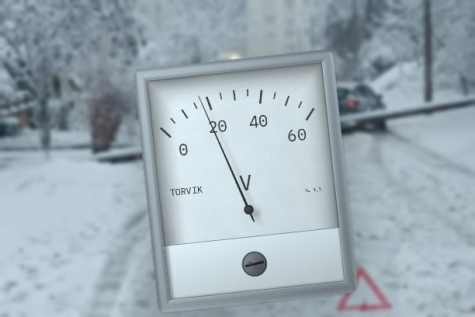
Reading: {"value": 17.5, "unit": "V"}
